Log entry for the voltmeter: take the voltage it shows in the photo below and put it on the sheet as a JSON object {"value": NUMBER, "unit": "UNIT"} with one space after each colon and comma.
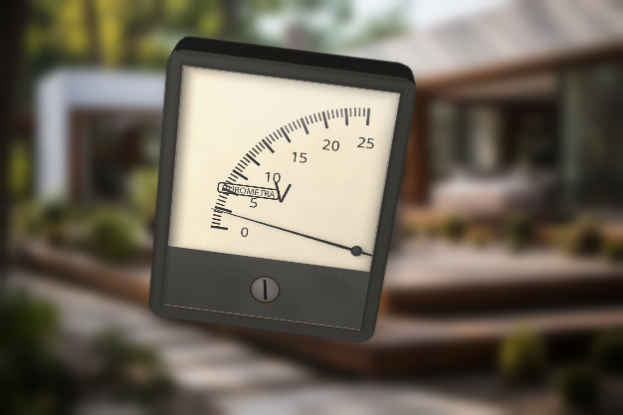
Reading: {"value": 2.5, "unit": "V"}
